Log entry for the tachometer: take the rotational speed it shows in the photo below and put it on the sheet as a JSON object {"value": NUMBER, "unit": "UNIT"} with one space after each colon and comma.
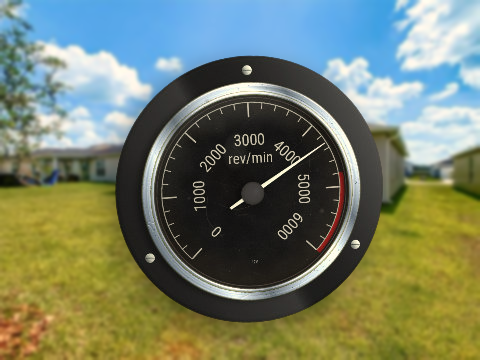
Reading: {"value": 4300, "unit": "rpm"}
